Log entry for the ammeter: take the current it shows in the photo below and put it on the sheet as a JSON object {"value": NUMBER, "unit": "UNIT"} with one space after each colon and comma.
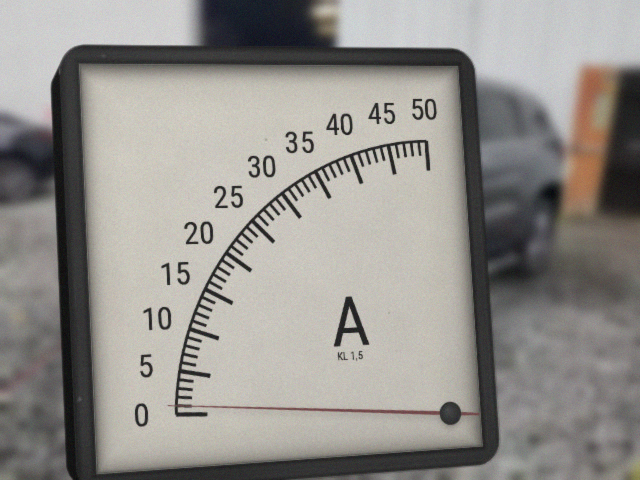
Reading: {"value": 1, "unit": "A"}
